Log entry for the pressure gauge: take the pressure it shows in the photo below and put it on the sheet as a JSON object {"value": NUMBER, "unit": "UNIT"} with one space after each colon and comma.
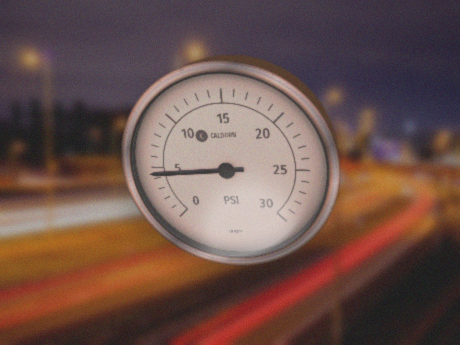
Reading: {"value": 4.5, "unit": "psi"}
